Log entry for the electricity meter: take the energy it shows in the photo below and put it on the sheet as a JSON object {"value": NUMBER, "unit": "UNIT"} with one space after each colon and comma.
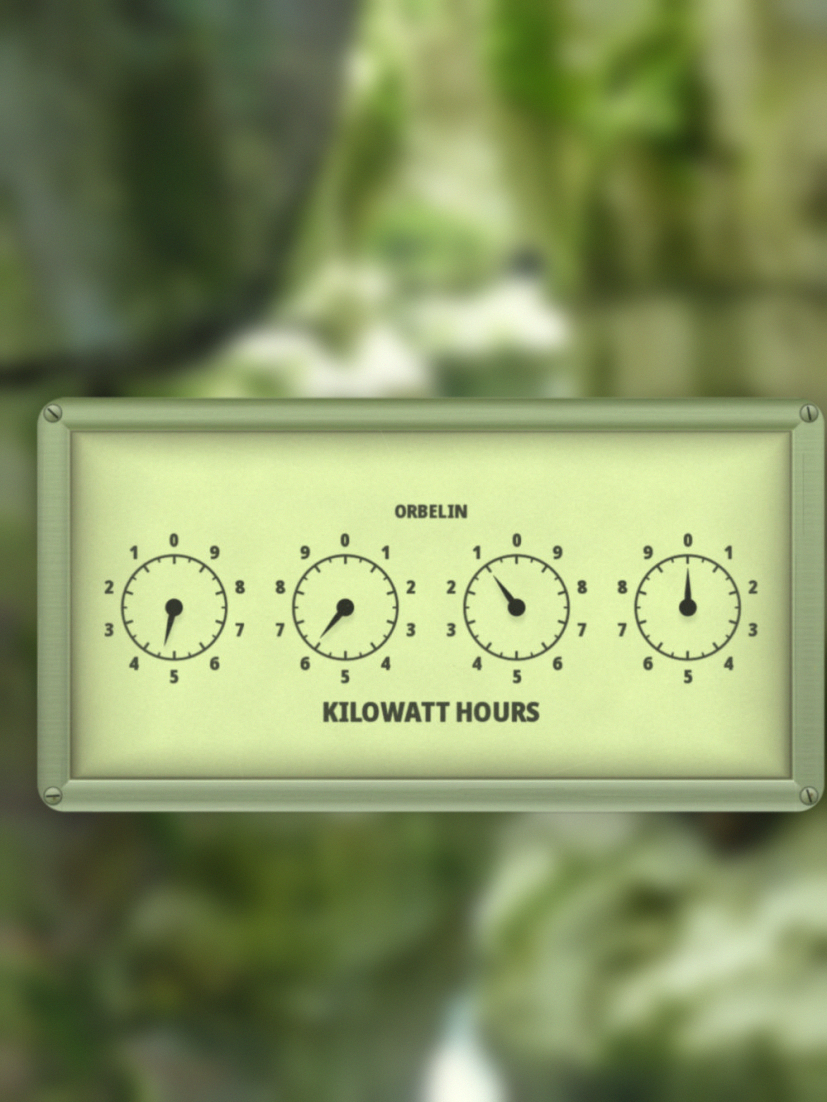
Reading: {"value": 4610, "unit": "kWh"}
